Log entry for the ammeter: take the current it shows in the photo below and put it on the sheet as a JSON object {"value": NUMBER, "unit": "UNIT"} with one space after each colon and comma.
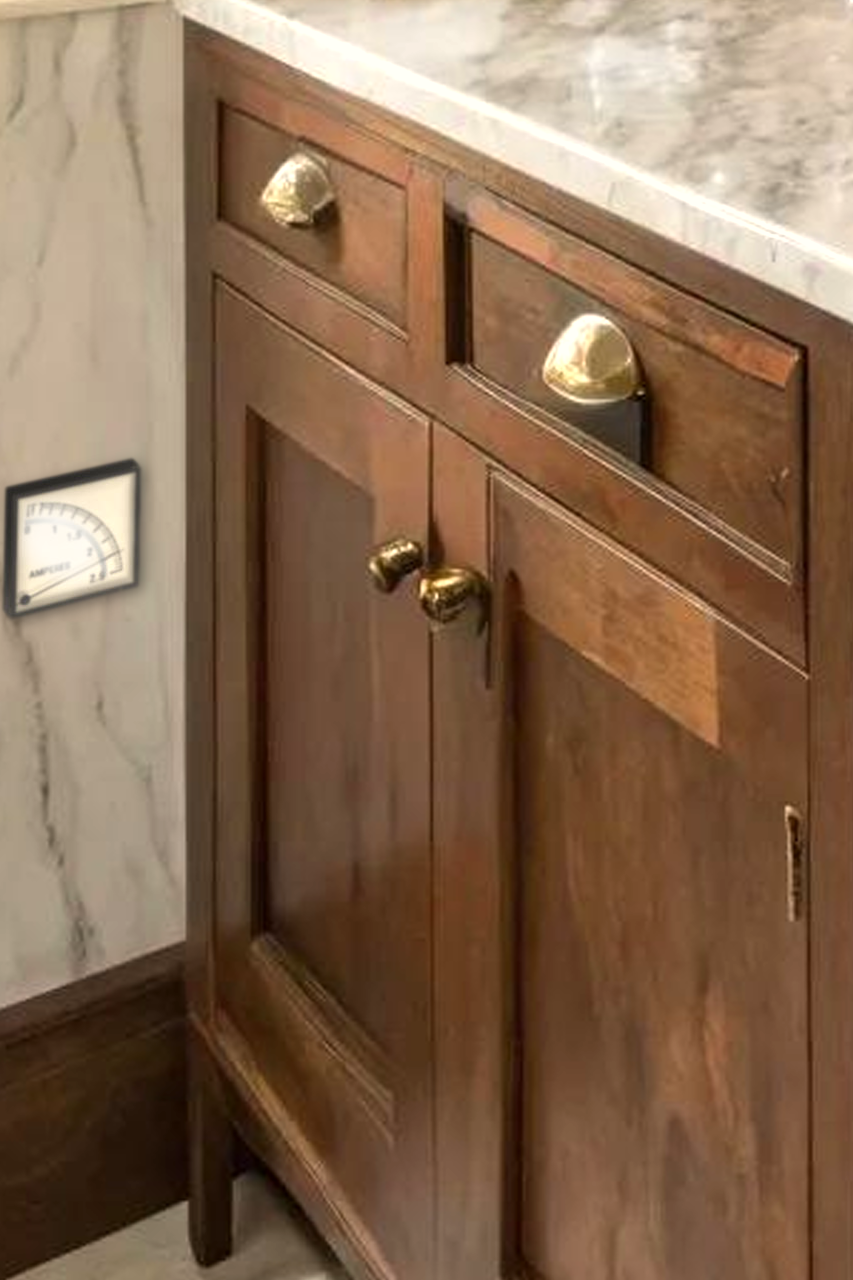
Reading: {"value": 2.25, "unit": "A"}
